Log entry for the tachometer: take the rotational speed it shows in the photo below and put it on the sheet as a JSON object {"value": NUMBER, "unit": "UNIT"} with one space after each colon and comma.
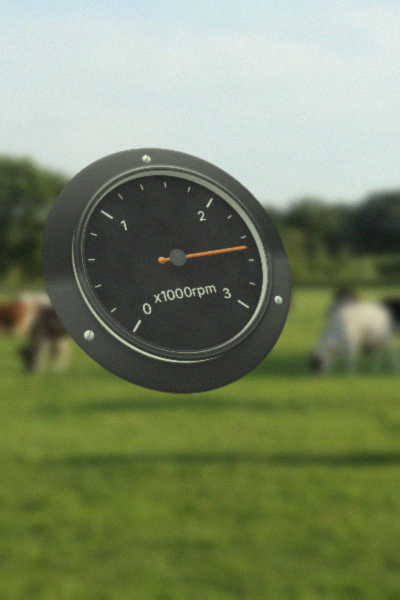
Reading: {"value": 2500, "unit": "rpm"}
